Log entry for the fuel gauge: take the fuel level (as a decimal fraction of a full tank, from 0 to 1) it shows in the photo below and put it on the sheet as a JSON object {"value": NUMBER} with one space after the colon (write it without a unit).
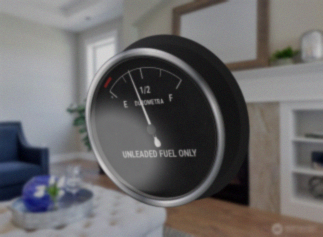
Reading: {"value": 0.375}
